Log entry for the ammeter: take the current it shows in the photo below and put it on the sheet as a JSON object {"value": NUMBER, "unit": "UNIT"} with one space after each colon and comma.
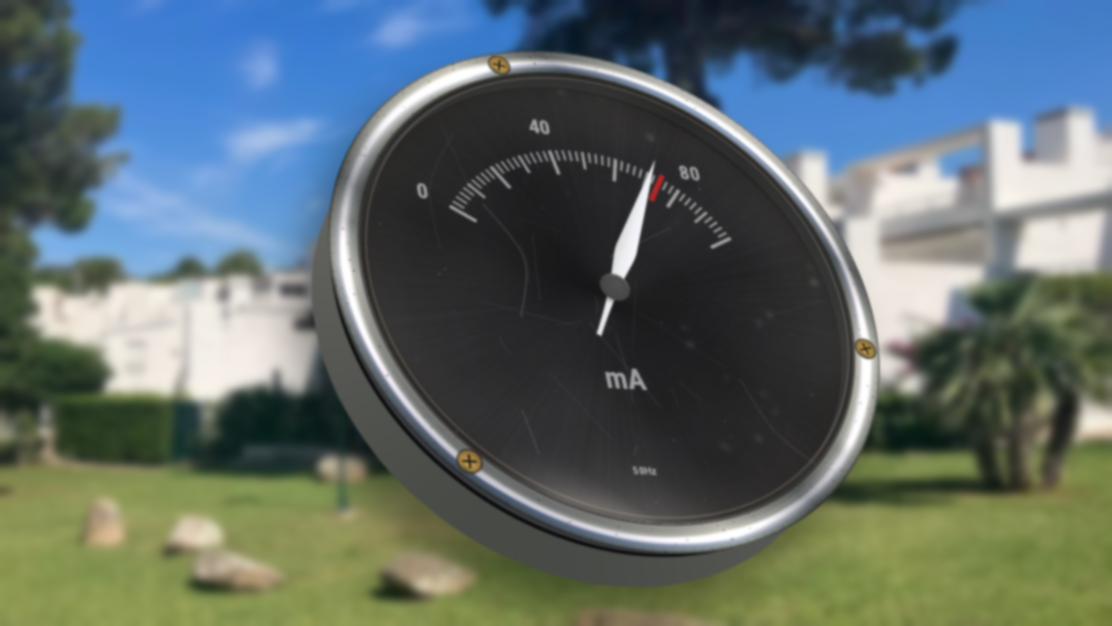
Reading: {"value": 70, "unit": "mA"}
